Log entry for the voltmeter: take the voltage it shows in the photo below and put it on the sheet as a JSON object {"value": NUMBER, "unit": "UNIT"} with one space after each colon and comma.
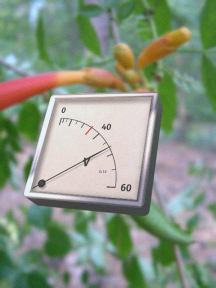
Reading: {"value": 47.5, "unit": "V"}
